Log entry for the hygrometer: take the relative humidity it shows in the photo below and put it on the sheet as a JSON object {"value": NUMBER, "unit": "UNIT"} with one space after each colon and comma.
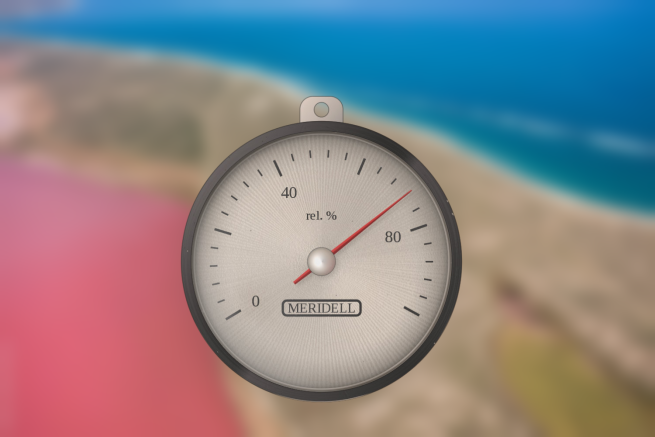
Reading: {"value": 72, "unit": "%"}
